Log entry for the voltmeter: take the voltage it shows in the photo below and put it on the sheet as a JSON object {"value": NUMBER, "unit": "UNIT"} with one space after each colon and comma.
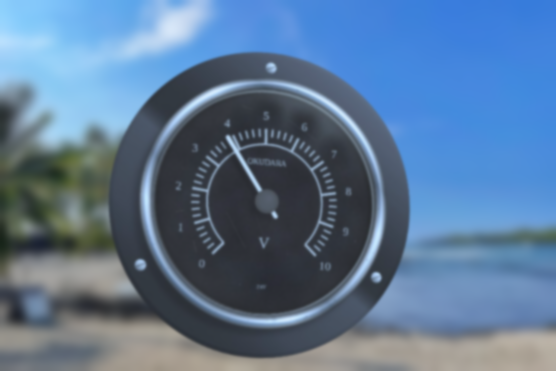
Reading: {"value": 3.8, "unit": "V"}
